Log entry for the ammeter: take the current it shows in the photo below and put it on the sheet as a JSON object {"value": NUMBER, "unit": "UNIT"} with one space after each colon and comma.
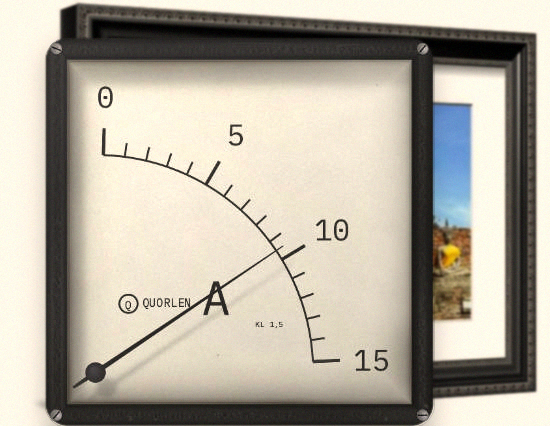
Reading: {"value": 9.5, "unit": "A"}
